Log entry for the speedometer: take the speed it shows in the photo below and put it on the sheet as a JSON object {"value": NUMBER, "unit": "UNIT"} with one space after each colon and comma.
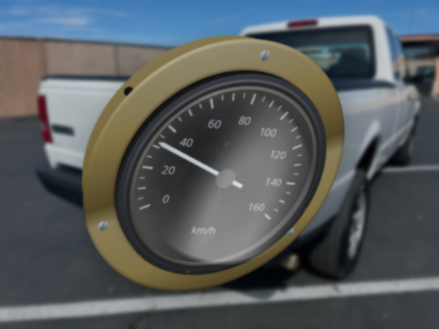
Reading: {"value": 32.5, "unit": "km/h"}
